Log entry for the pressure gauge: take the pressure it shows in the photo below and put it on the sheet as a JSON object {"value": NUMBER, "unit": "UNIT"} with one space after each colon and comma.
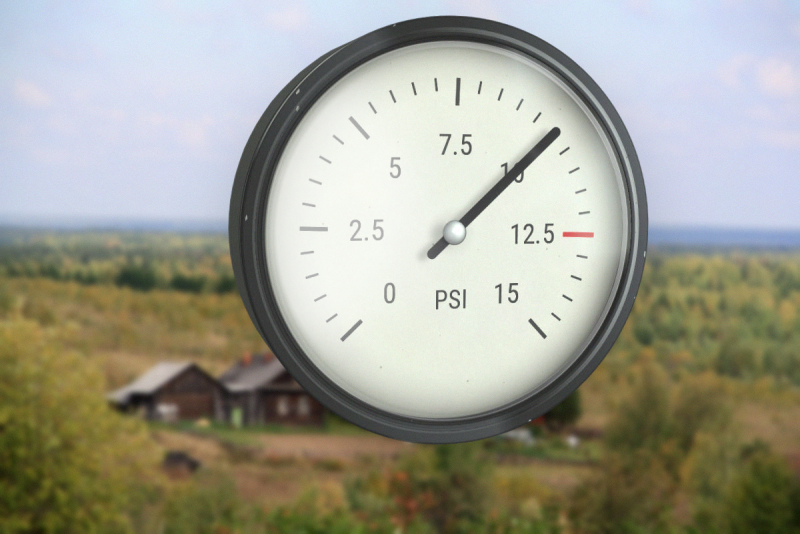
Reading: {"value": 10, "unit": "psi"}
